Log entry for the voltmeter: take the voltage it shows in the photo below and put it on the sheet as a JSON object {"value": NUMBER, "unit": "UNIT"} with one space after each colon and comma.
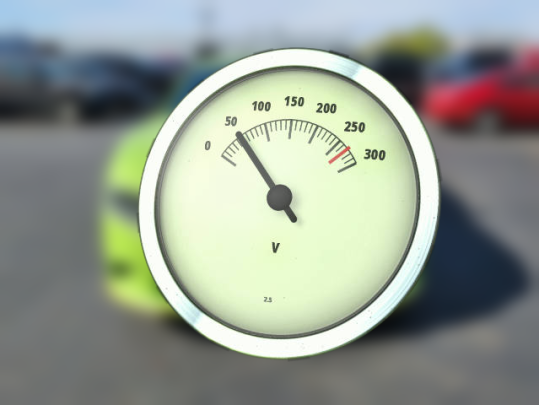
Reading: {"value": 50, "unit": "V"}
